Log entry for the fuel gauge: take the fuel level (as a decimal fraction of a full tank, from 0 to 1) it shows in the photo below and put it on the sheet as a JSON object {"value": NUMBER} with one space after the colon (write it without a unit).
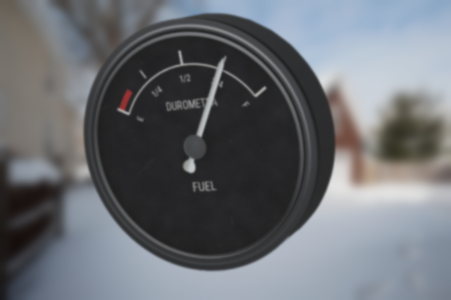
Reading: {"value": 0.75}
